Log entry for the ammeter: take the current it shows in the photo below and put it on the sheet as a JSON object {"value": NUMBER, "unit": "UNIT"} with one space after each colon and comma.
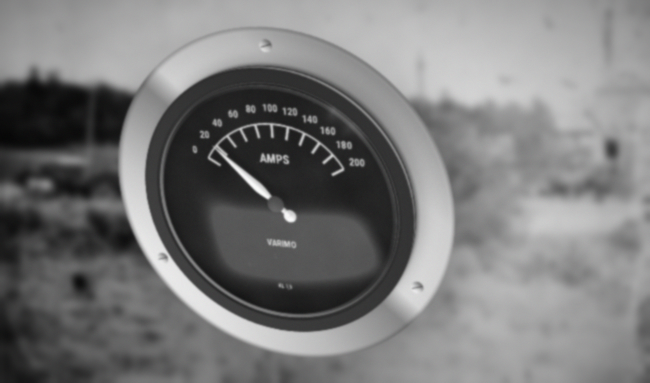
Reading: {"value": 20, "unit": "A"}
